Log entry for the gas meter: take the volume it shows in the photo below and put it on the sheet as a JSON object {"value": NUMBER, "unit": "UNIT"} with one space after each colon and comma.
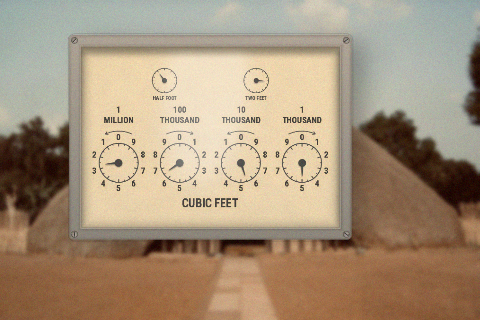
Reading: {"value": 265500, "unit": "ft³"}
